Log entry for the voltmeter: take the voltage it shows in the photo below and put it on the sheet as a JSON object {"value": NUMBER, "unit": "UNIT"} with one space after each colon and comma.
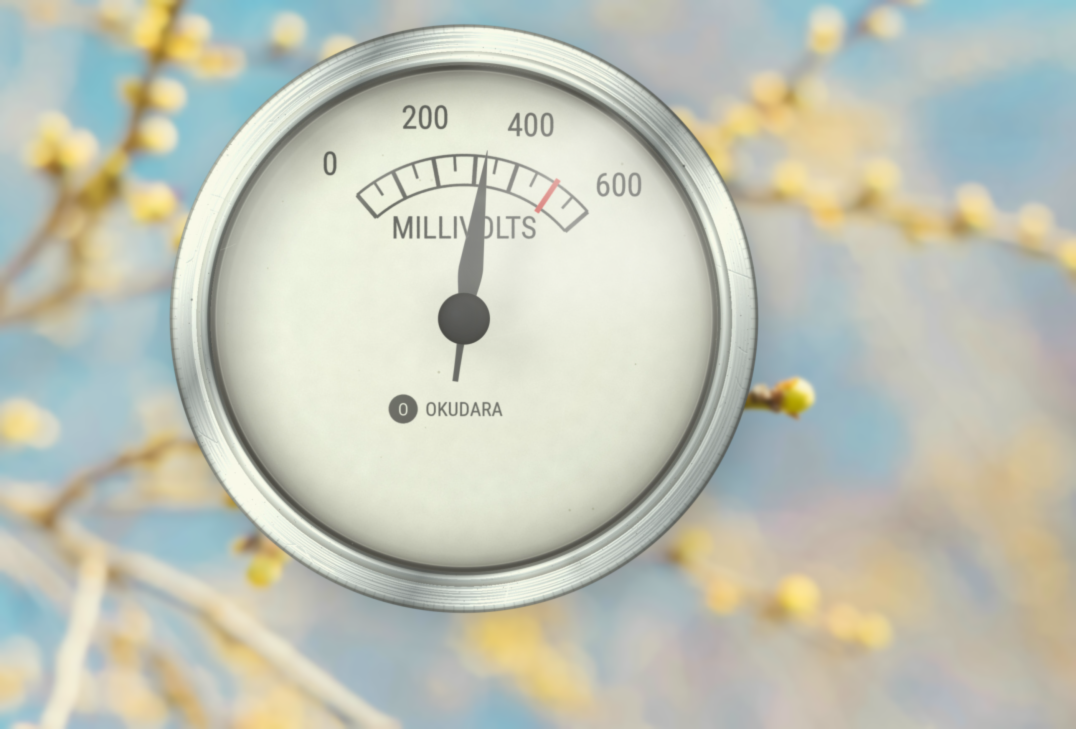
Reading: {"value": 325, "unit": "mV"}
